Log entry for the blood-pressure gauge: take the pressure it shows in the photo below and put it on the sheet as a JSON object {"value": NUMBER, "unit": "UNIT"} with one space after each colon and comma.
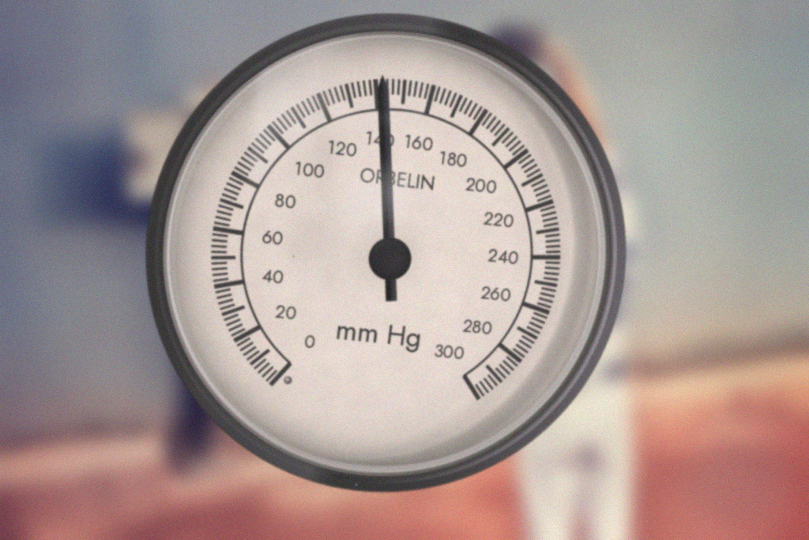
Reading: {"value": 142, "unit": "mmHg"}
